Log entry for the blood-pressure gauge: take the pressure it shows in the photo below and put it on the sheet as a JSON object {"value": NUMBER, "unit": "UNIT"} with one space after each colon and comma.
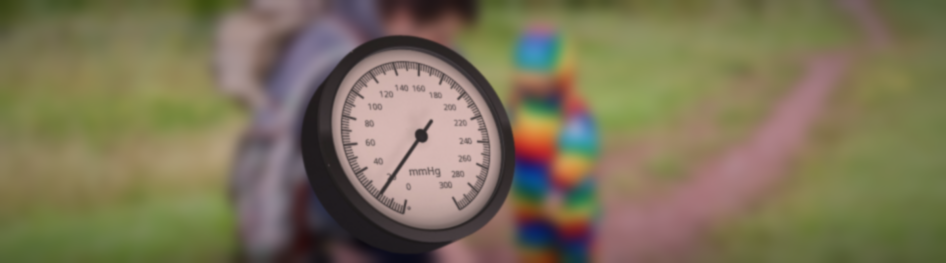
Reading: {"value": 20, "unit": "mmHg"}
